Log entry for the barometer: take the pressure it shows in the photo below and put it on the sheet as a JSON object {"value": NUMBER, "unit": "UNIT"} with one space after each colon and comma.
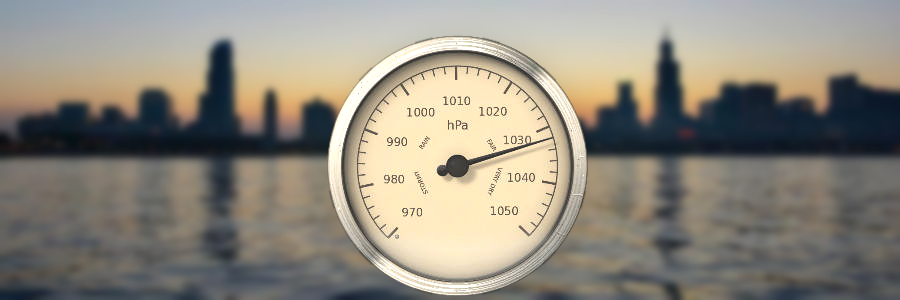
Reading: {"value": 1032, "unit": "hPa"}
